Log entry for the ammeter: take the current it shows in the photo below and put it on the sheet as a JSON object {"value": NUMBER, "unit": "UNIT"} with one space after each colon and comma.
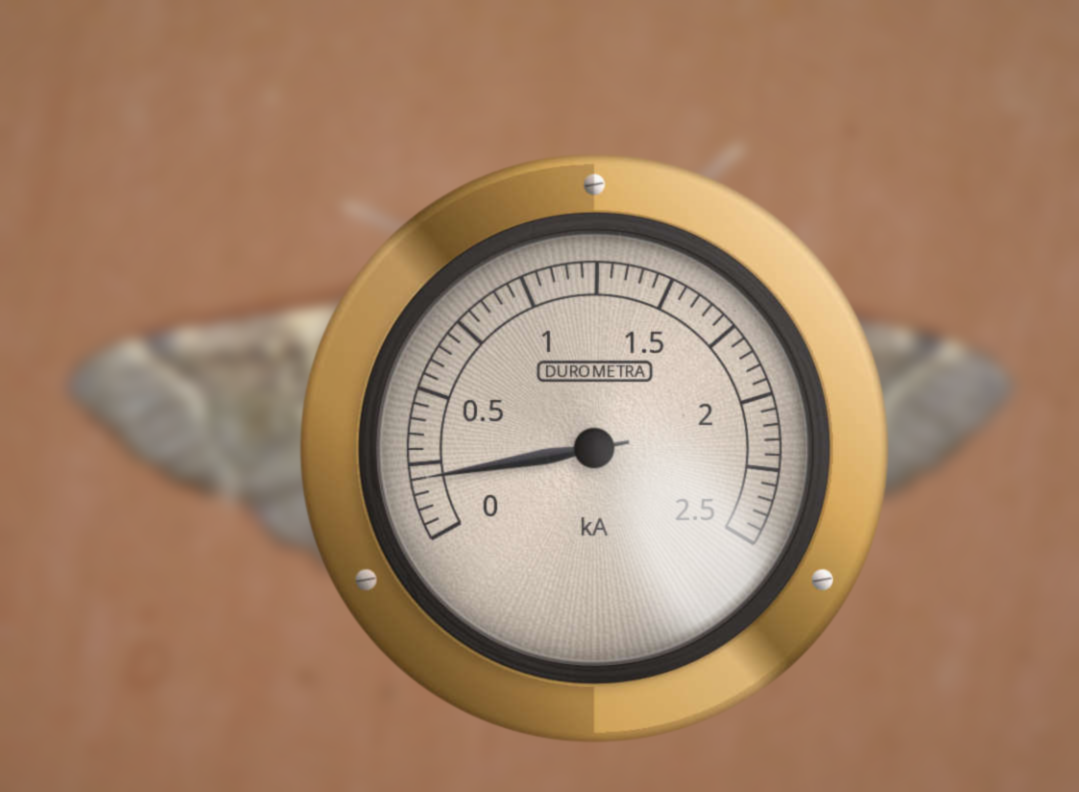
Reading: {"value": 0.2, "unit": "kA"}
